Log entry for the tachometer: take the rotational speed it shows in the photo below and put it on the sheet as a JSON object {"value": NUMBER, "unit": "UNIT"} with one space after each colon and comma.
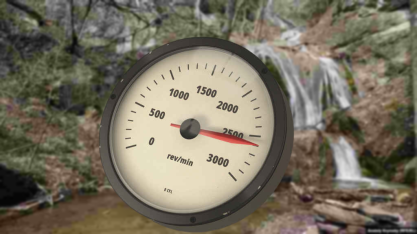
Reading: {"value": 2600, "unit": "rpm"}
